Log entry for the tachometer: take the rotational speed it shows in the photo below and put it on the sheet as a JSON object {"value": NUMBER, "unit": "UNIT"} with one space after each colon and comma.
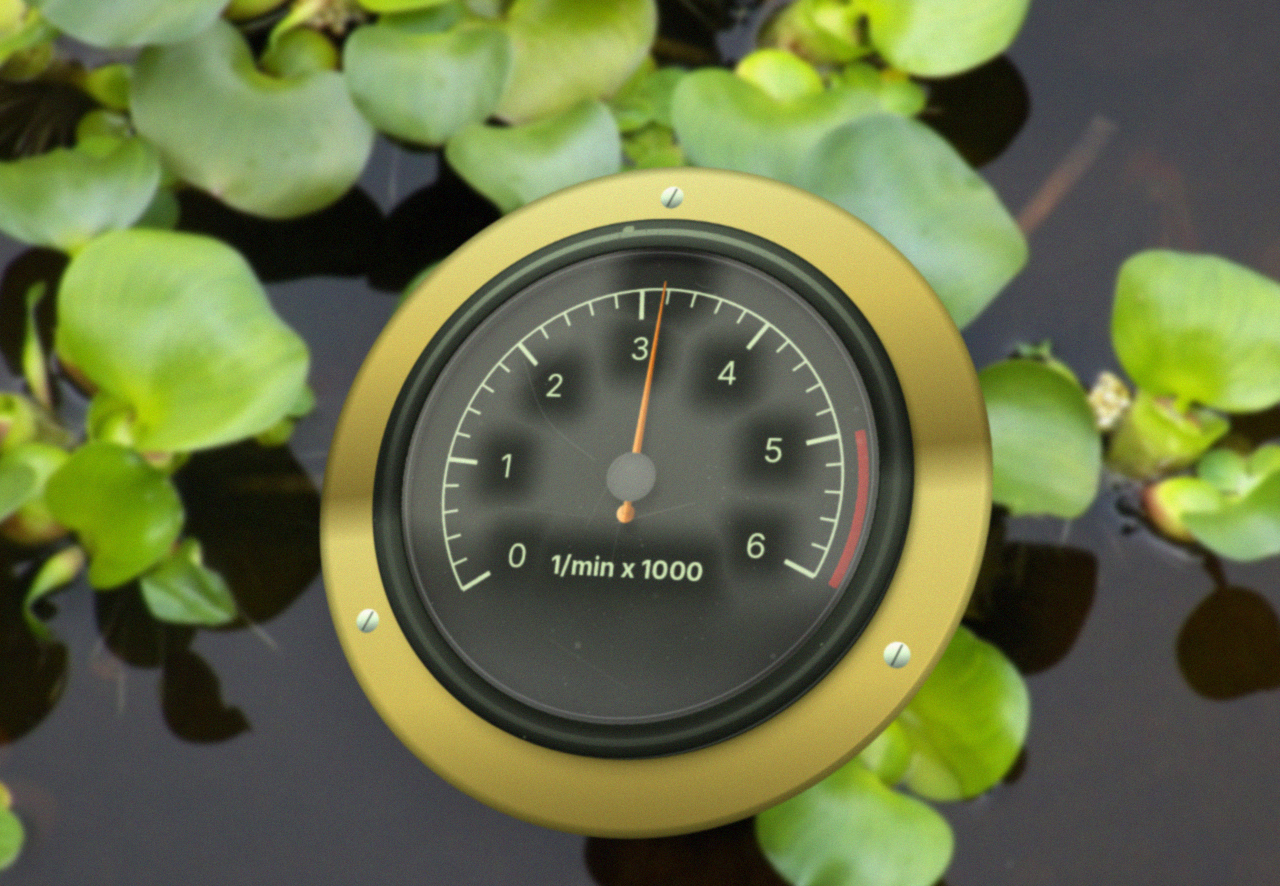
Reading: {"value": 3200, "unit": "rpm"}
